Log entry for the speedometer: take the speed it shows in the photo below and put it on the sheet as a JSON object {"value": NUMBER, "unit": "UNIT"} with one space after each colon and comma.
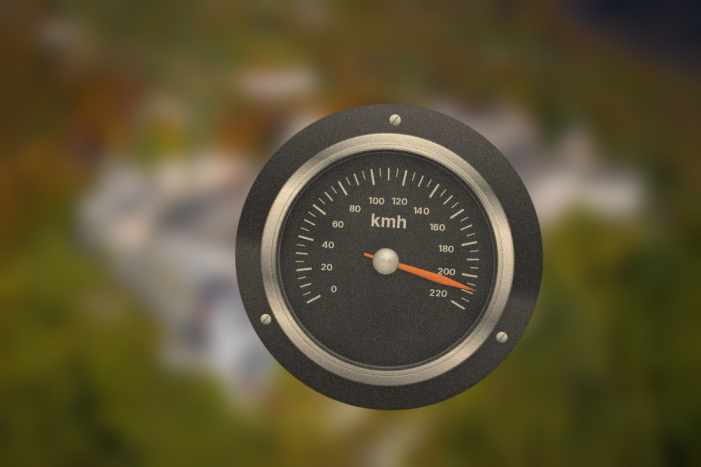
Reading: {"value": 207.5, "unit": "km/h"}
